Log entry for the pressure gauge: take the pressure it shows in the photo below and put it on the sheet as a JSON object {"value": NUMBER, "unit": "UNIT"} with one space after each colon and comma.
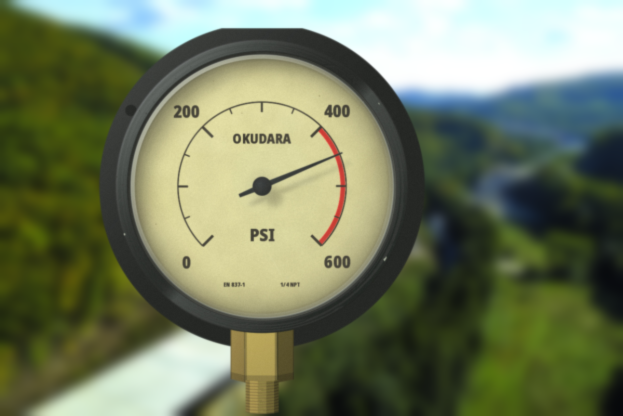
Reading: {"value": 450, "unit": "psi"}
